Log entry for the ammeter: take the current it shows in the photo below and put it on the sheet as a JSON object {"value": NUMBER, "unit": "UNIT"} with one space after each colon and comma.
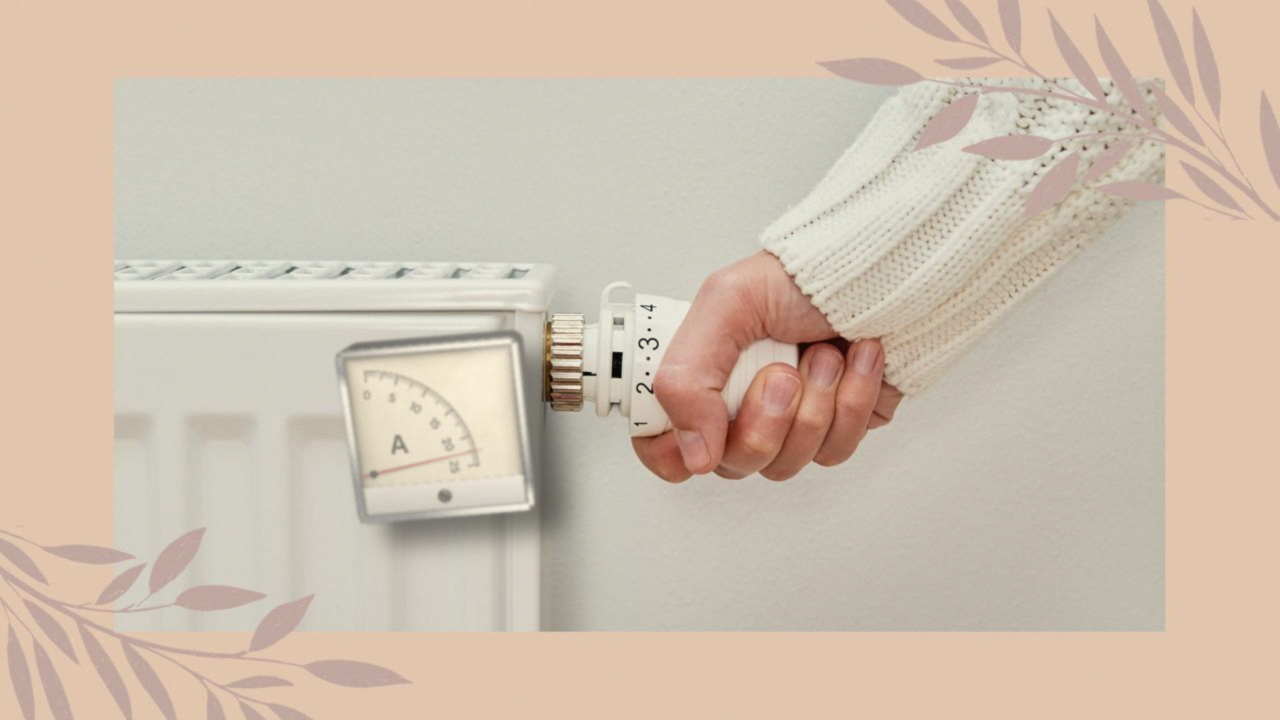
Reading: {"value": 22.5, "unit": "A"}
